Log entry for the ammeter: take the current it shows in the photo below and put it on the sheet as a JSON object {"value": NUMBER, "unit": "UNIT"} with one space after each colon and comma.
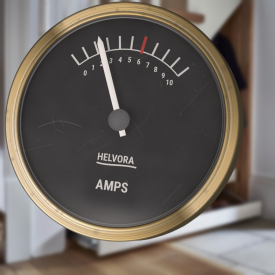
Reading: {"value": 2.5, "unit": "A"}
